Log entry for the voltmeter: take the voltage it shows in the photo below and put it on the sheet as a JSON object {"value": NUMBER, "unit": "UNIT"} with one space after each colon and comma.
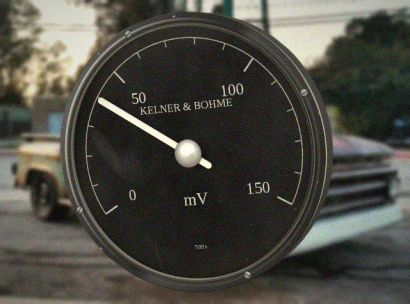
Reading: {"value": 40, "unit": "mV"}
